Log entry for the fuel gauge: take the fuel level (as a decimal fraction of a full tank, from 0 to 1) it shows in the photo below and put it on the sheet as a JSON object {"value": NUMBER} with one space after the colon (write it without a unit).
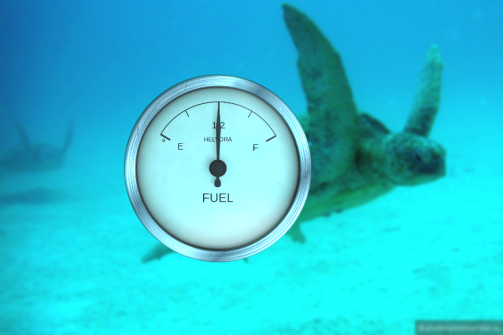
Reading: {"value": 0.5}
